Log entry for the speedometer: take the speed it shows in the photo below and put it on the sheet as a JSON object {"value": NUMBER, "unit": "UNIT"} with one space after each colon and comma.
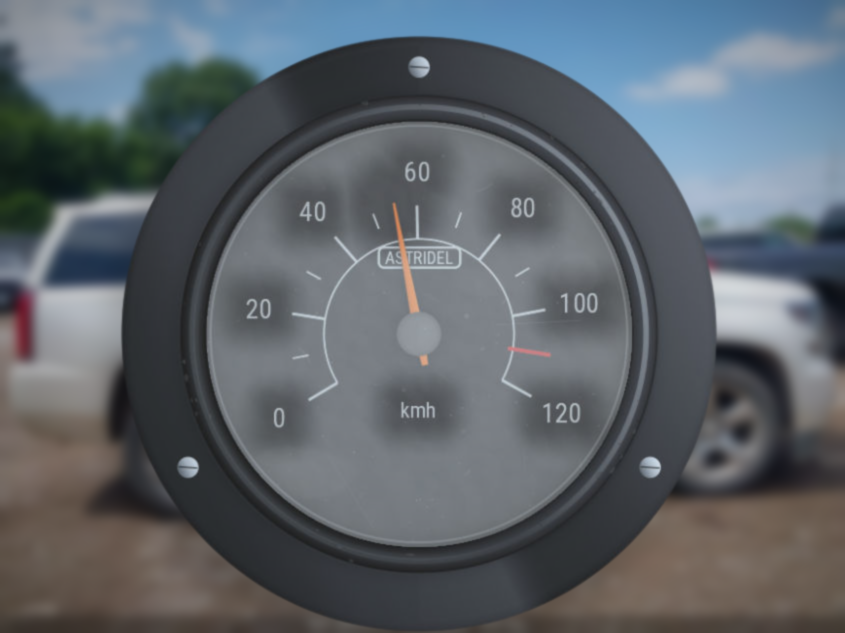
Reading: {"value": 55, "unit": "km/h"}
